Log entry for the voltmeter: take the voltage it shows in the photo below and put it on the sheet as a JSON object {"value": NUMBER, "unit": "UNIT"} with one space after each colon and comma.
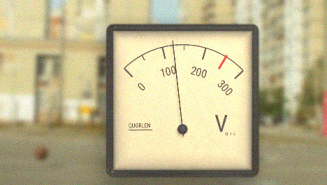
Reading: {"value": 125, "unit": "V"}
